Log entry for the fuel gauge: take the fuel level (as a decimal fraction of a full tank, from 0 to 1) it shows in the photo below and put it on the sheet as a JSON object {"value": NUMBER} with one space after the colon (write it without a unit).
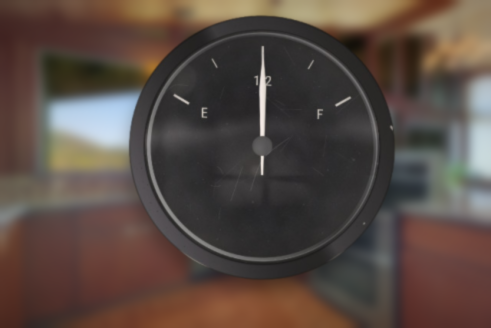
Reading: {"value": 0.5}
